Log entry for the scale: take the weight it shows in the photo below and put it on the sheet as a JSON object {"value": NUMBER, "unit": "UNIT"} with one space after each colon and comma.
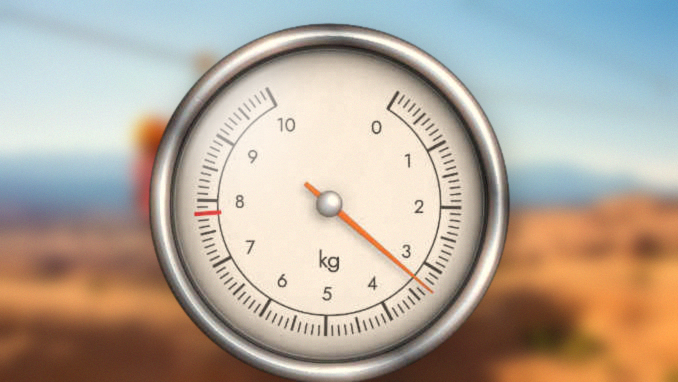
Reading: {"value": 3.3, "unit": "kg"}
